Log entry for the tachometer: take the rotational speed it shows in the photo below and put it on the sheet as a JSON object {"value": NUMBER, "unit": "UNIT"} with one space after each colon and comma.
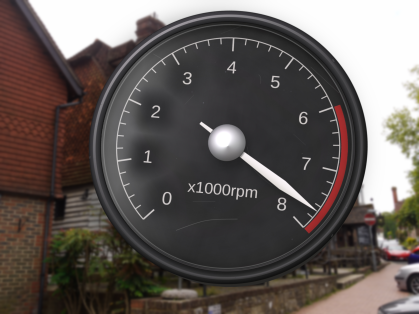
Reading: {"value": 7700, "unit": "rpm"}
